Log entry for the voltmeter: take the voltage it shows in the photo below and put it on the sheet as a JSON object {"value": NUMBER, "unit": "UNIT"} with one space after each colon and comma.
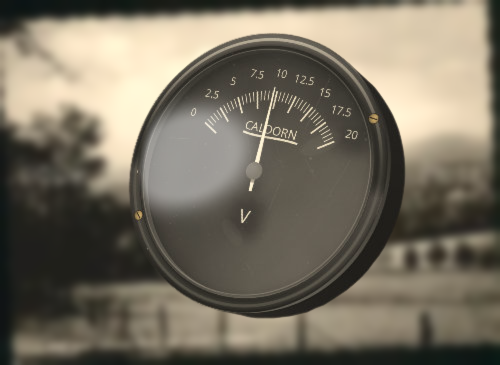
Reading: {"value": 10, "unit": "V"}
